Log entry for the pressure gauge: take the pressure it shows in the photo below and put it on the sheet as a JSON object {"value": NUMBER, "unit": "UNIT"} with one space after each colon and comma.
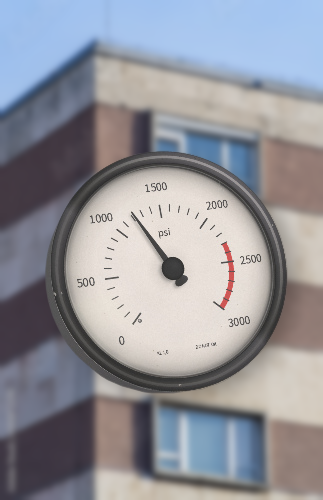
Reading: {"value": 1200, "unit": "psi"}
